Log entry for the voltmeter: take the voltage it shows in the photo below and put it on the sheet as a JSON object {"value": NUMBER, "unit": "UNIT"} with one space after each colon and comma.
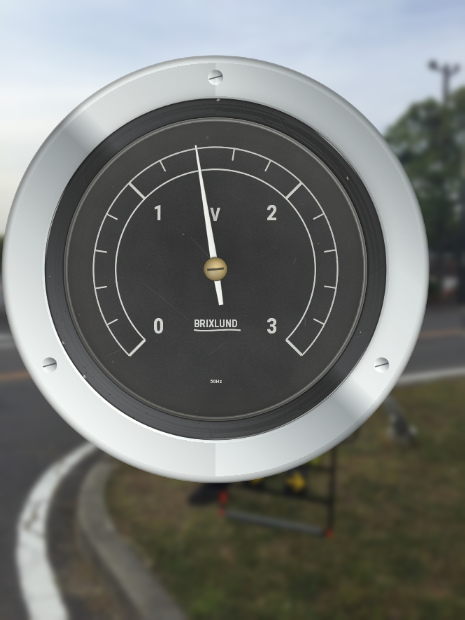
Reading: {"value": 1.4, "unit": "V"}
